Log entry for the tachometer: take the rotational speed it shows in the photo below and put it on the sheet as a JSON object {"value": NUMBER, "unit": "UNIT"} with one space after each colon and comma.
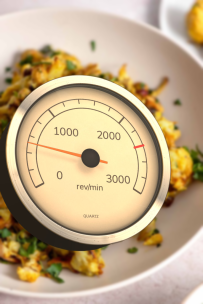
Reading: {"value": 500, "unit": "rpm"}
